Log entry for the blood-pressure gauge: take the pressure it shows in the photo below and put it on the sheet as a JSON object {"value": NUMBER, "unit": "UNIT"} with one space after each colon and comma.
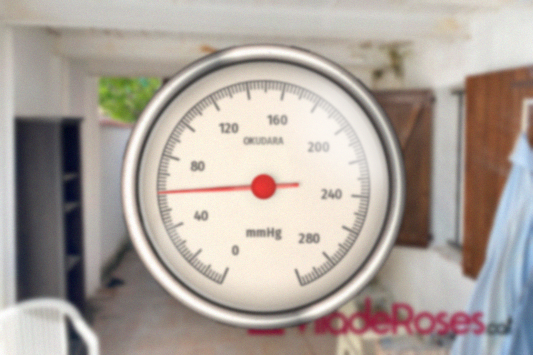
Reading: {"value": 60, "unit": "mmHg"}
